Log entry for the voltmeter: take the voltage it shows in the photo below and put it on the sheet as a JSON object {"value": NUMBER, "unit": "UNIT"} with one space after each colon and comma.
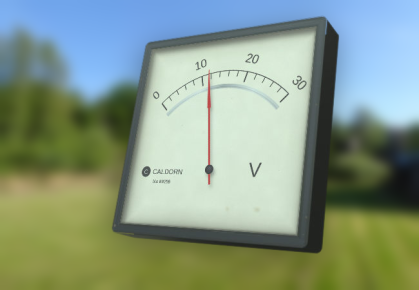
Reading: {"value": 12, "unit": "V"}
